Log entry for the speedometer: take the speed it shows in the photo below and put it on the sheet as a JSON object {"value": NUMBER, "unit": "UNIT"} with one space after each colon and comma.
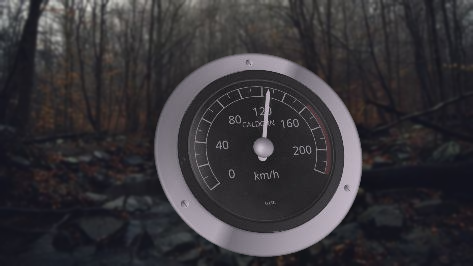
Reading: {"value": 125, "unit": "km/h"}
